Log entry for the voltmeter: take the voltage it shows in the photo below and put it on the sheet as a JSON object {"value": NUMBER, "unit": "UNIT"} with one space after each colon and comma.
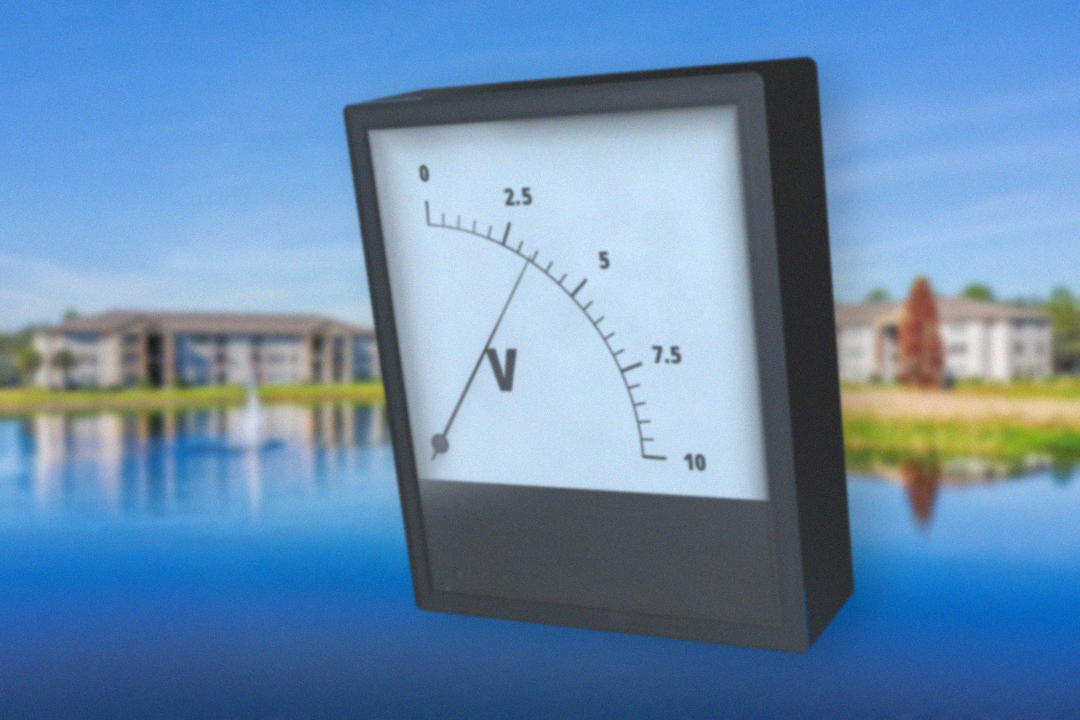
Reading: {"value": 3.5, "unit": "V"}
